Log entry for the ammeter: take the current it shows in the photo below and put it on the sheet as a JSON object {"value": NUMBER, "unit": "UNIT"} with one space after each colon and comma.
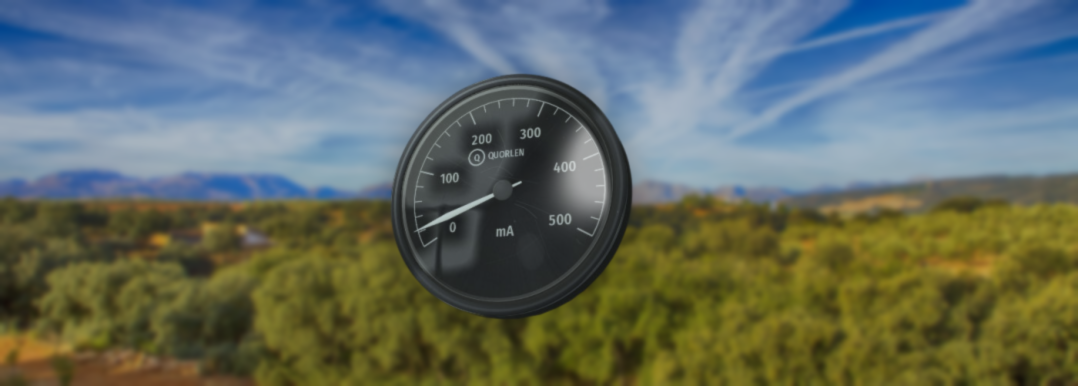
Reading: {"value": 20, "unit": "mA"}
